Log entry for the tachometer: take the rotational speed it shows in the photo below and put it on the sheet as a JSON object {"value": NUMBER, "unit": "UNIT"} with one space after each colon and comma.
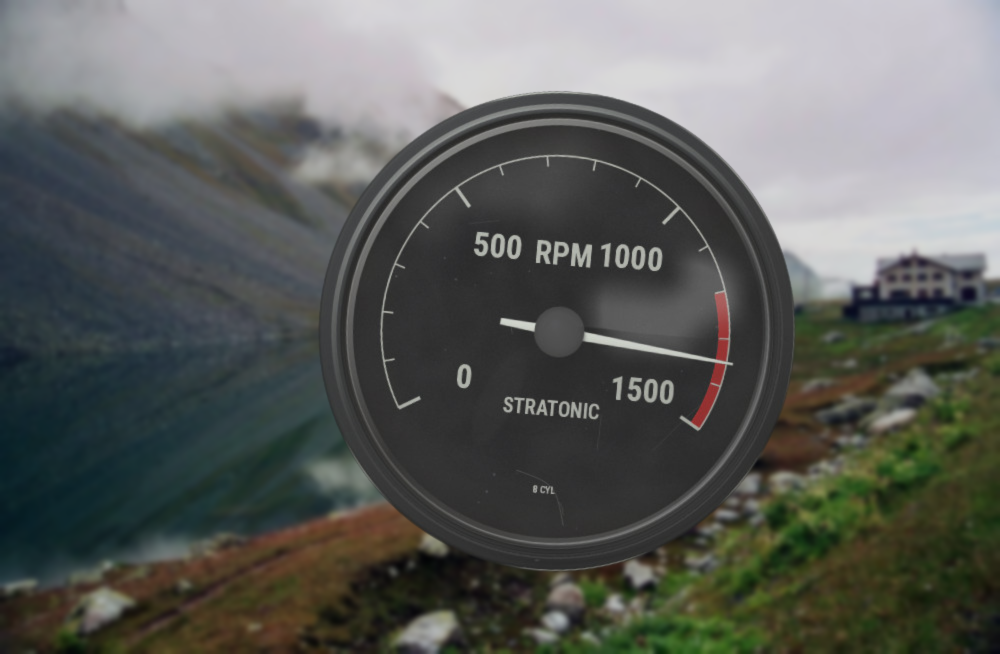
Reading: {"value": 1350, "unit": "rpm"}
